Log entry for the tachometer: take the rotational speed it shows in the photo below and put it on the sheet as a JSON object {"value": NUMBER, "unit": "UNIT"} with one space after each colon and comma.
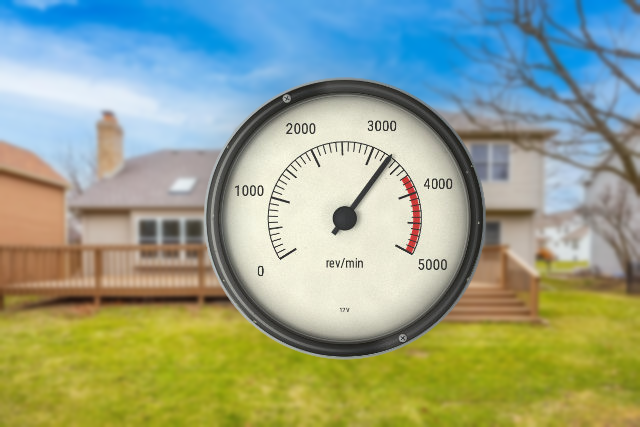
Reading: {"value": 3300, "unit": "rpm"}
